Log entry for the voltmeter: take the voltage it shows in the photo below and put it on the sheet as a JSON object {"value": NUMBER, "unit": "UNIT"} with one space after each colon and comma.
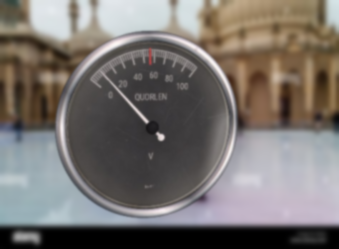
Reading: {"value": 10, "unit": "V"}
